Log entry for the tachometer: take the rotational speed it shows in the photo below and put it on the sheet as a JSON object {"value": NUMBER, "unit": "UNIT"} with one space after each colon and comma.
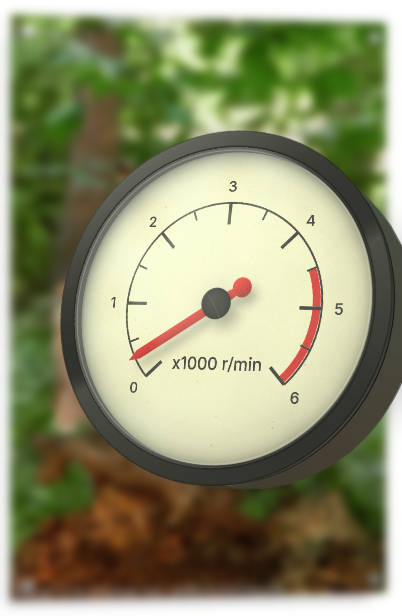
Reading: {"value": 250, "unit": "rpm"}
